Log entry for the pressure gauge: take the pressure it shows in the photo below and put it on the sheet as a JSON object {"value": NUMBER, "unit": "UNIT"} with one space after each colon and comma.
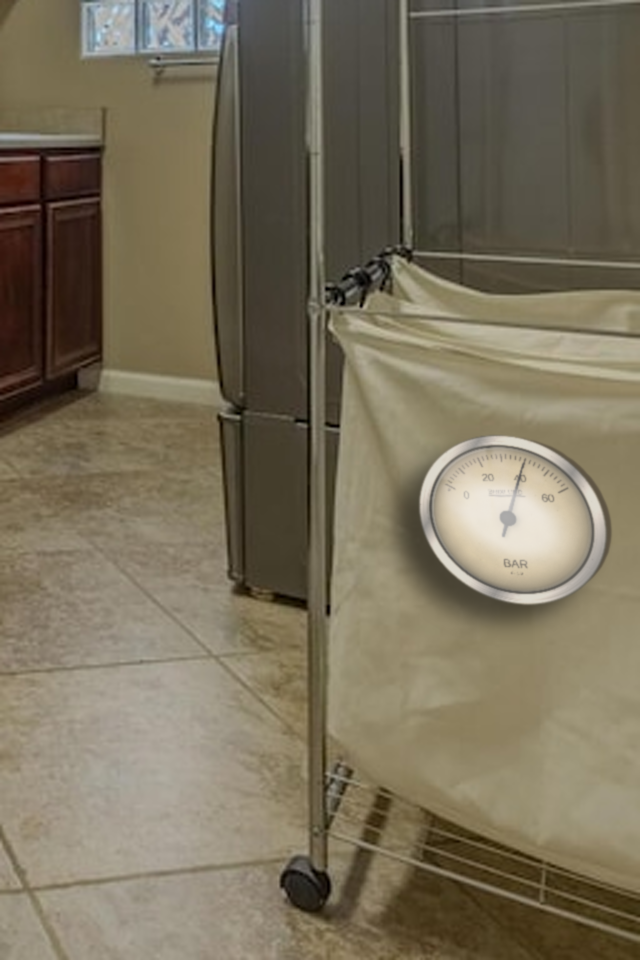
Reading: {"value": 40, "unit": "bar"}
